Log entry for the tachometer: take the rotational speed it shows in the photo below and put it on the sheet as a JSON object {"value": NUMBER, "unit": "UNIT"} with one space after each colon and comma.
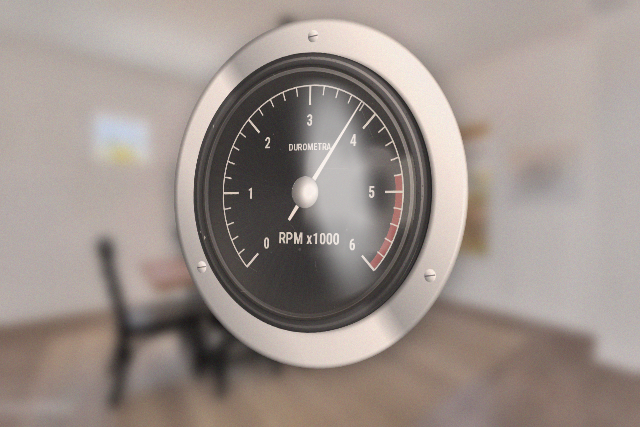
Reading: {"value": 3800, "unit": "rpm"}
